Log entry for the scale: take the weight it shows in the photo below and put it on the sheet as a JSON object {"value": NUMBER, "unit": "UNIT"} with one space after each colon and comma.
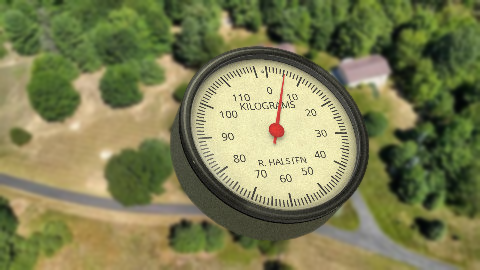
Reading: {"value": 5, "unit": "kg"}
